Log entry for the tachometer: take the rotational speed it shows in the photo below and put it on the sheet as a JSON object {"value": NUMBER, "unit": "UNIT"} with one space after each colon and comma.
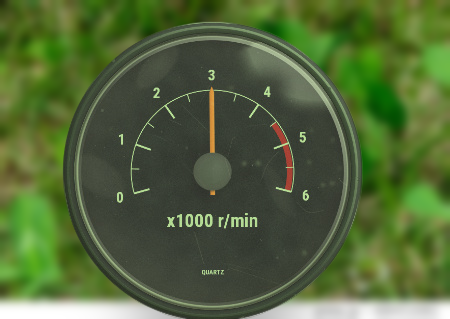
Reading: {"value": 3000, "unit": "rpm"}
